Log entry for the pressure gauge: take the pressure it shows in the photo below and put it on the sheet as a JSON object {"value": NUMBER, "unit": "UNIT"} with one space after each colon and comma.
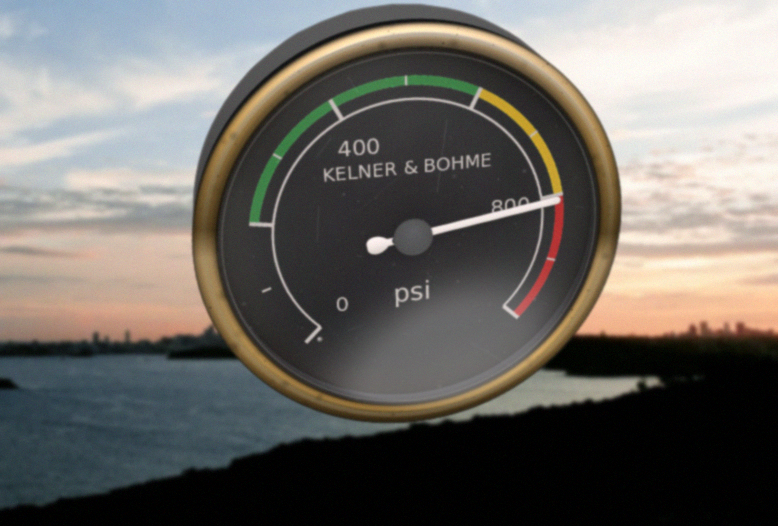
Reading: {"value": 800, "unit": "psi"}
